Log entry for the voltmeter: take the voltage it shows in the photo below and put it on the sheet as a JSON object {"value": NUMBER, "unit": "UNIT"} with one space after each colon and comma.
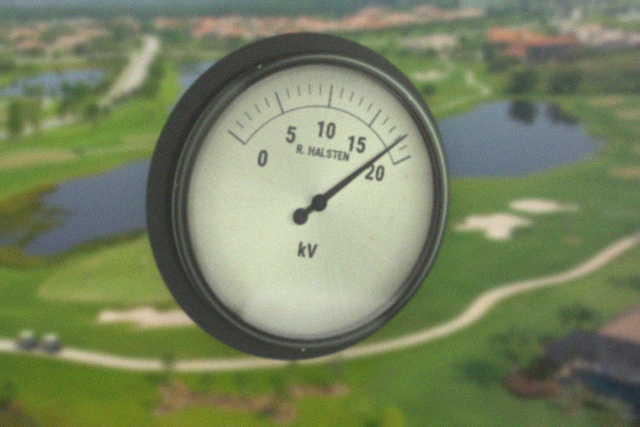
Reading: {"value": 18, "unit": "kV"}
